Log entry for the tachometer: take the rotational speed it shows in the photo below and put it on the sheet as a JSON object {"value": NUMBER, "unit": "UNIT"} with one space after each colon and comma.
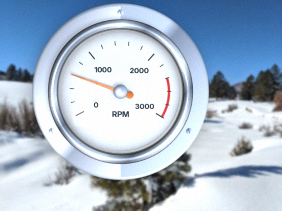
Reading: {"value": 600, "unit": "rpm"}
